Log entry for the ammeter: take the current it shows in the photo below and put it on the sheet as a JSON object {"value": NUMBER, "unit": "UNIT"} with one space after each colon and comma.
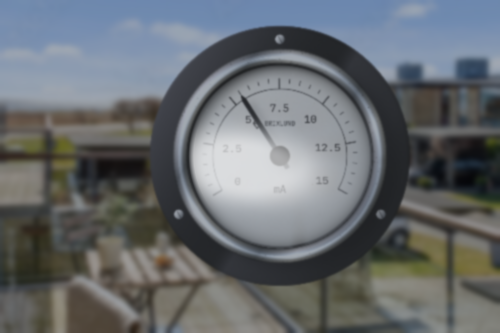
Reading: {"value": 5.5, "unit": "mA"}
